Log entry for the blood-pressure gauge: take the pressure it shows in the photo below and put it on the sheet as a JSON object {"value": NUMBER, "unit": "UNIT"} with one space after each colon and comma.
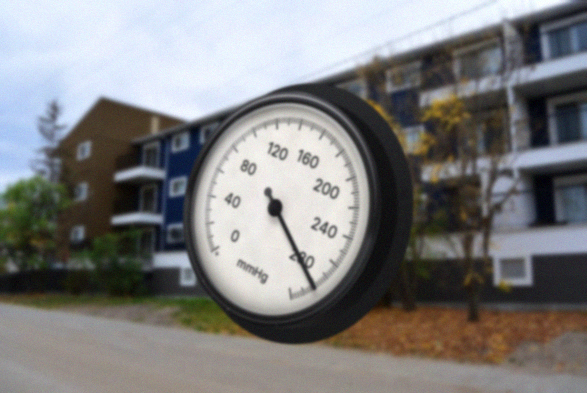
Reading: {"value": 280, "unit": "mmHg"}
